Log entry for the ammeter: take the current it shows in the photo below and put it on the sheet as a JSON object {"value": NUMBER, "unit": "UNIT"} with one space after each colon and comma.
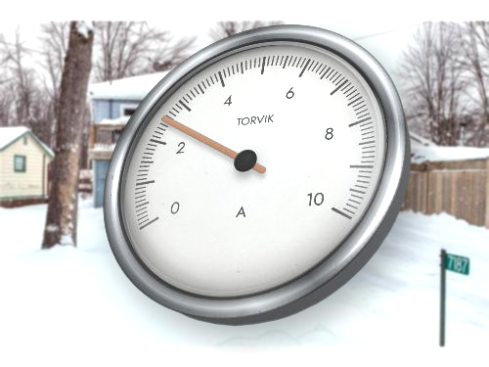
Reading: {"value": 2.5, "unit": "A"}
